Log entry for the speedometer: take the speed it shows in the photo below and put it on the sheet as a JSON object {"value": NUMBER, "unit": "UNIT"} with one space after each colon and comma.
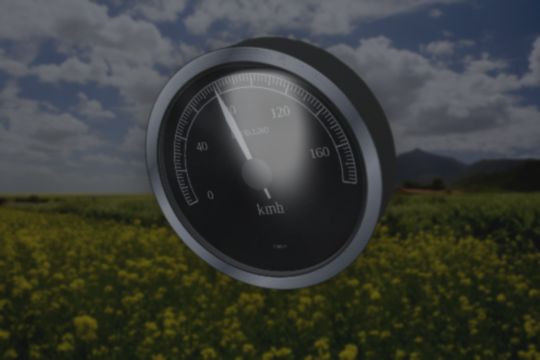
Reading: {"value": 80, "unit": "km/h"}
